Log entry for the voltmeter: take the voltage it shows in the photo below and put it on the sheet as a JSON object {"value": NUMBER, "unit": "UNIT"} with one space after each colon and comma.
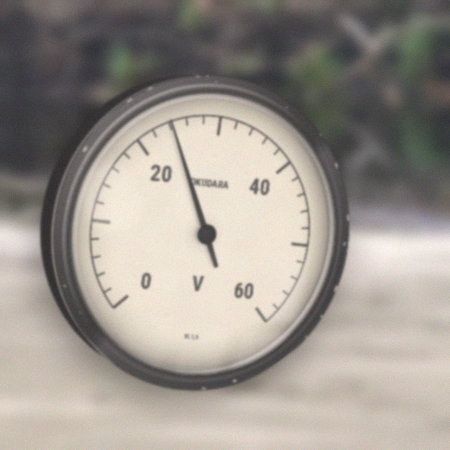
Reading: {"value": 24, "unit": "V"}
